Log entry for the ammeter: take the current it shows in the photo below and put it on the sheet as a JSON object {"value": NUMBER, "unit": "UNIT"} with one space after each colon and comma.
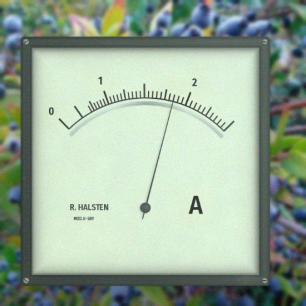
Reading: {"value": 1.85, "unit": "A"}
